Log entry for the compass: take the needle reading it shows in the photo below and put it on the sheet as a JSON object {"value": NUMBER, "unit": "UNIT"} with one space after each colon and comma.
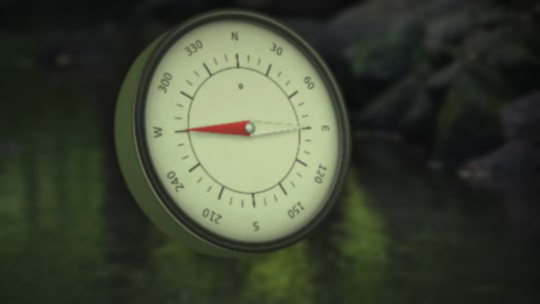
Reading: {"value": 270, "unit": "°"}
